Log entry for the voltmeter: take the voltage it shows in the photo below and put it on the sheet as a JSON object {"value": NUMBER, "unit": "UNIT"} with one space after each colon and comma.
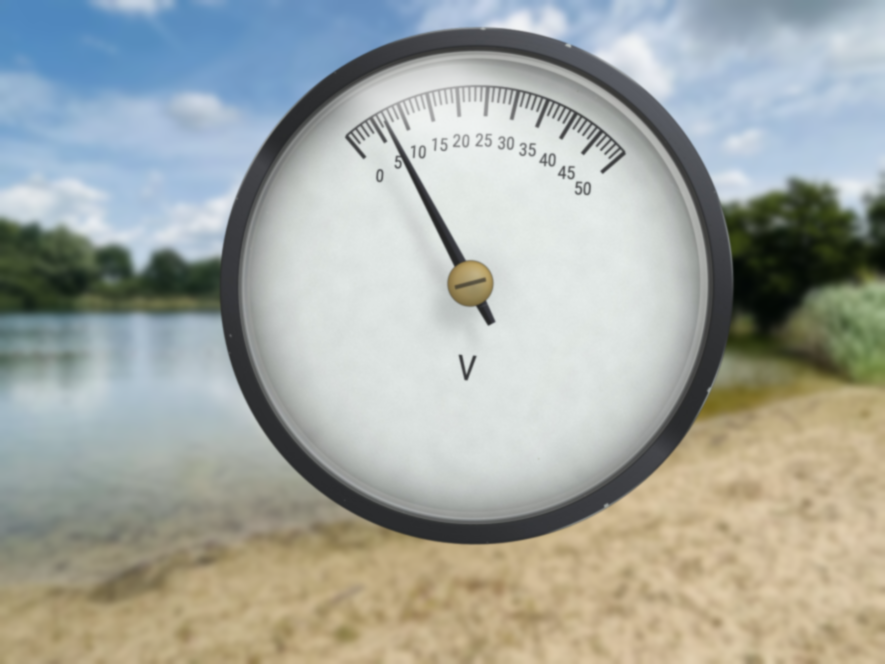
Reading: {"value": 7, "unit": "V"}
